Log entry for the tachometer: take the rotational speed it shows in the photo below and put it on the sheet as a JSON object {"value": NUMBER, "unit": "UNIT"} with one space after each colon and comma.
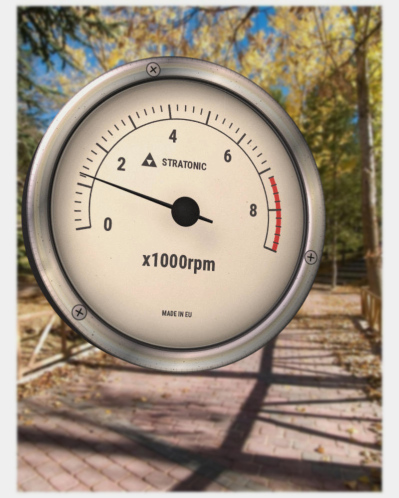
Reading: {"value": 1200, "unit": "rpm"}
